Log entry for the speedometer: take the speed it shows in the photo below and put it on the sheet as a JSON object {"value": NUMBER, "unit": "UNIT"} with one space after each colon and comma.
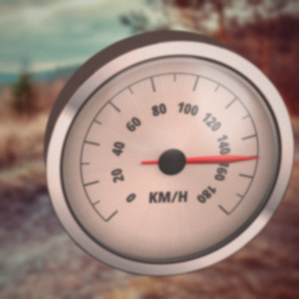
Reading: {"value": 150, "unit": "km/h"}
